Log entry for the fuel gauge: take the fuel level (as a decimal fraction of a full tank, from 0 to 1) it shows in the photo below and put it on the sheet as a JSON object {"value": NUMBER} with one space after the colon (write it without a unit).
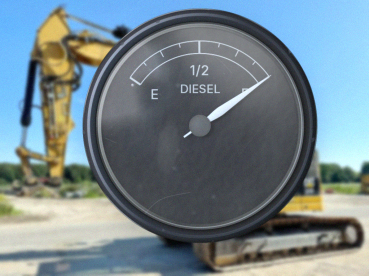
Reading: {"value": 1}
